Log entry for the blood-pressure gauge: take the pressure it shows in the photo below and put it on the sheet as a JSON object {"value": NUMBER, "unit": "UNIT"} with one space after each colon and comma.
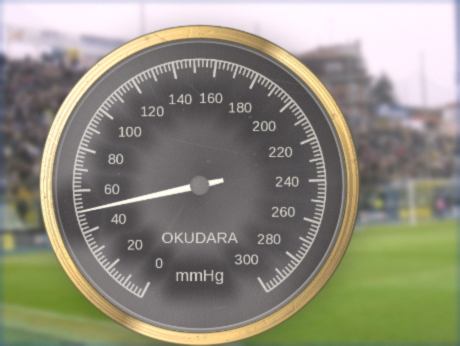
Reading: {"value": 50, "unit": "mmHg"}
